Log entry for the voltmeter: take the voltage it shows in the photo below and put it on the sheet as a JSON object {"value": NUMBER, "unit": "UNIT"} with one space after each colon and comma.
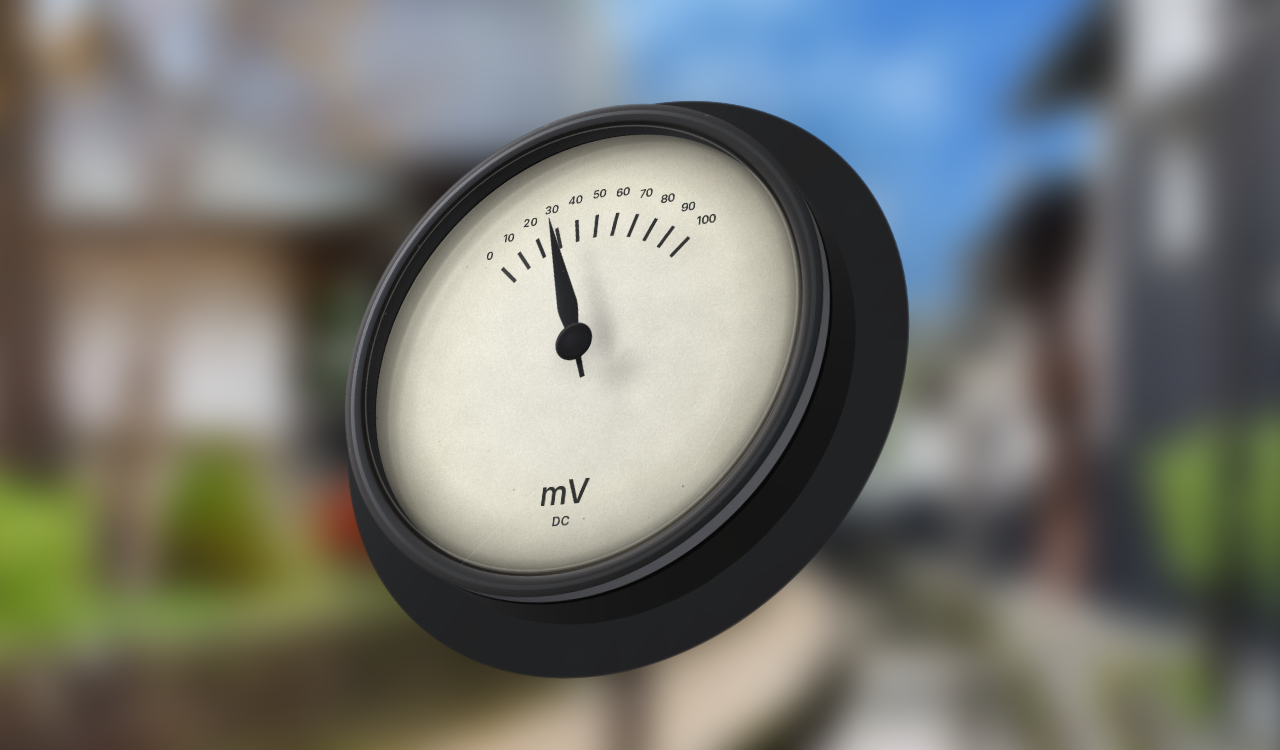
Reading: {"value": 30, "unit": "mV"}
